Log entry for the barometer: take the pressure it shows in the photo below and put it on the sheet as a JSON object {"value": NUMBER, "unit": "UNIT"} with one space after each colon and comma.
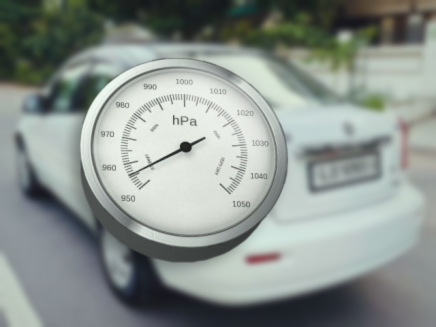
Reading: {"value": 955, "unit": "hPa"}
